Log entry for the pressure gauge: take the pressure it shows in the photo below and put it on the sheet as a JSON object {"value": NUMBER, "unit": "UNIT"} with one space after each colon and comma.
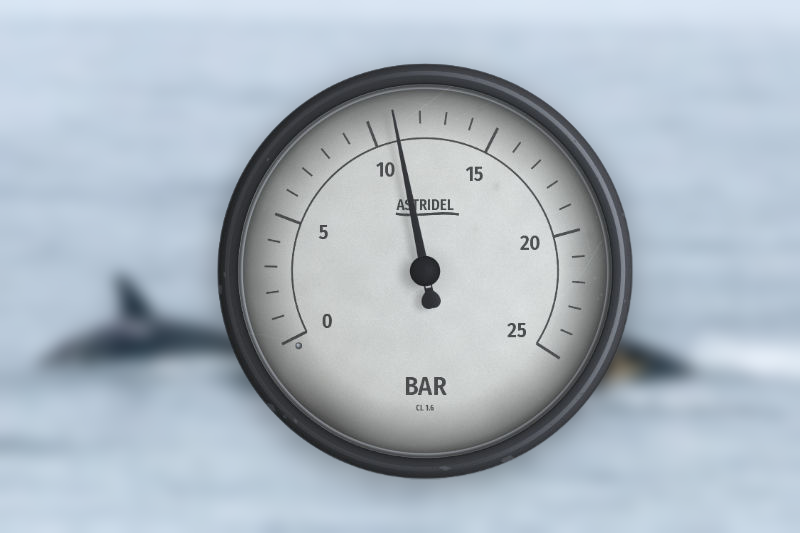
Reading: {"value": 11, "unit": "bar"}
